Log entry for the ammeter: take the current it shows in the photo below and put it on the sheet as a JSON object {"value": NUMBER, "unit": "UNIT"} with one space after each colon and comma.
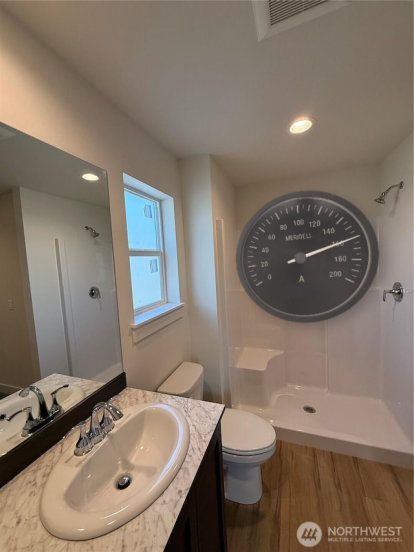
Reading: {"value": 160, "unit": "A"}
